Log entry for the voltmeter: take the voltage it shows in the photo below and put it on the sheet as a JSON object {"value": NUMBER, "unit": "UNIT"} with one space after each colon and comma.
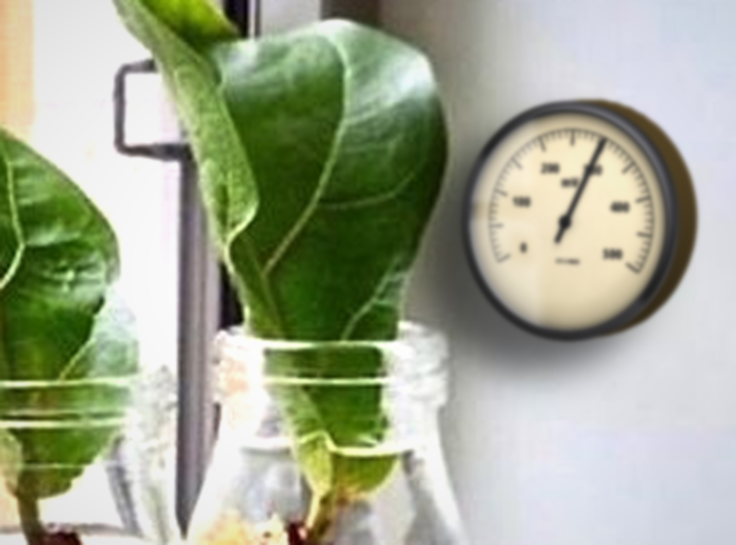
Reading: {"value": 300, "unit": "mV"}
